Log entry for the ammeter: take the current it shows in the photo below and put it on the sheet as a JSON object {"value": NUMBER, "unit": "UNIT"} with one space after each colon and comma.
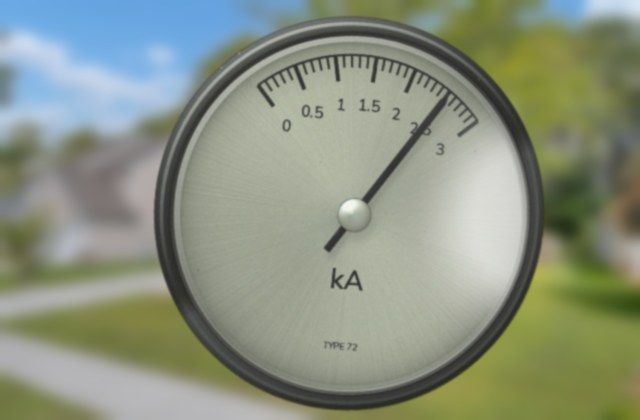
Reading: {"value": 2.5, "unit": "kA"}
